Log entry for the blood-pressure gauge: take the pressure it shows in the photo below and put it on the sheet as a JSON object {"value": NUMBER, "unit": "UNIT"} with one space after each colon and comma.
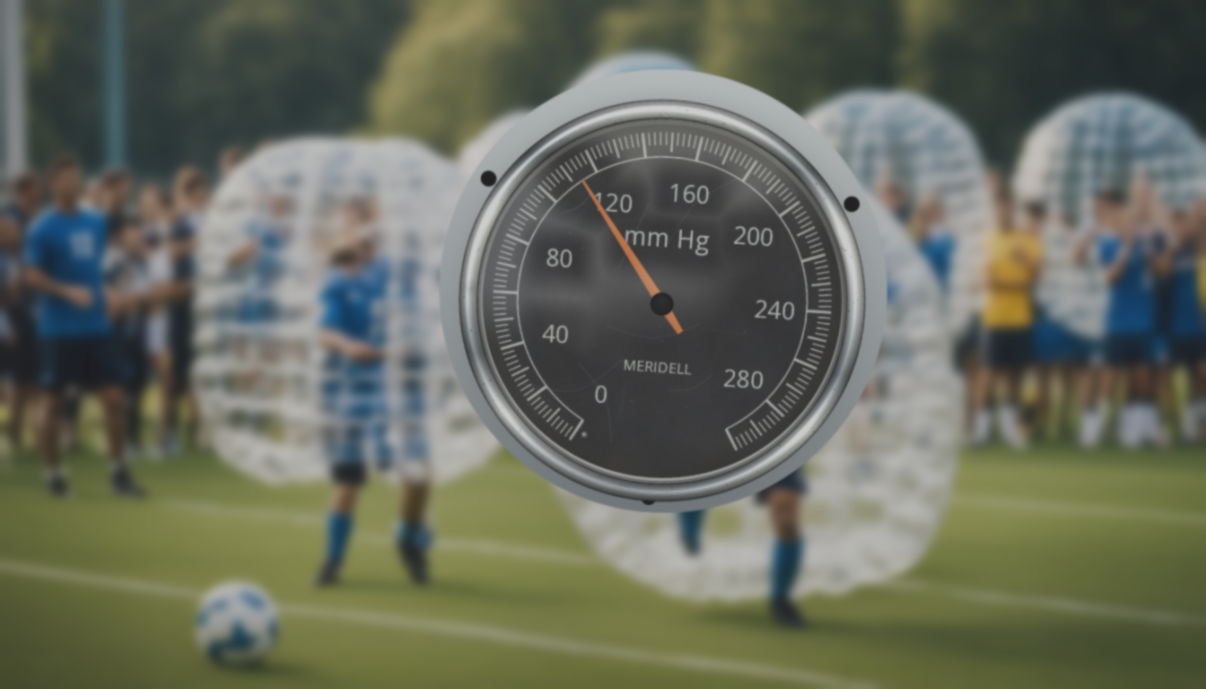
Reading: {"value": 114, "unit": "mmHg"}
